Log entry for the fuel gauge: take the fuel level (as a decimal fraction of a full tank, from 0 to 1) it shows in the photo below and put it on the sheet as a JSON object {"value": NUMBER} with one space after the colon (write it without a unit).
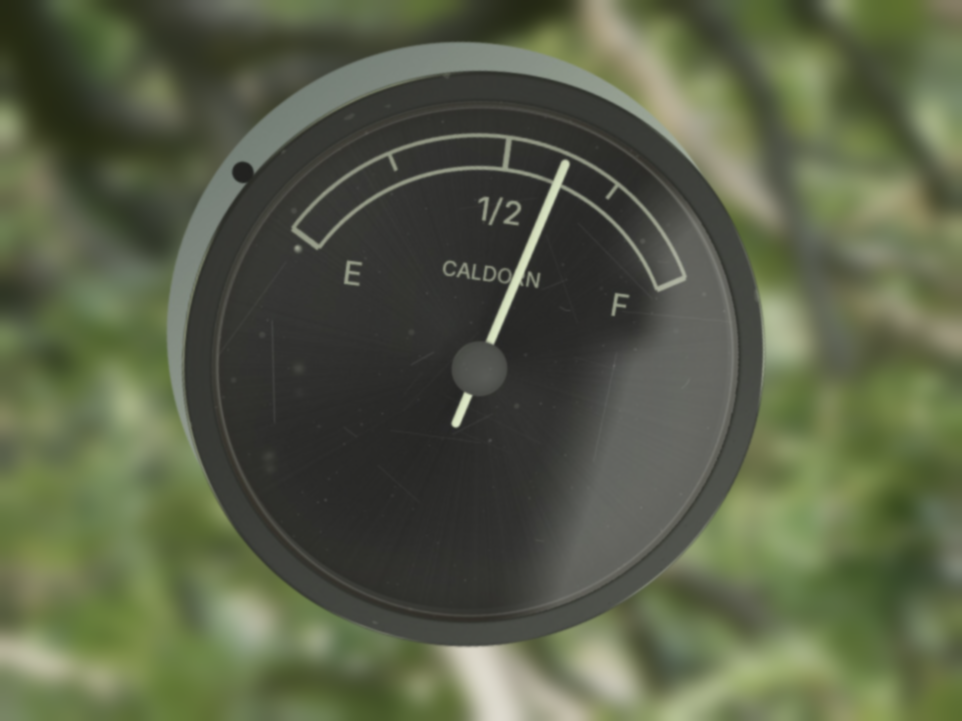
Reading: {"value": 0.625}
